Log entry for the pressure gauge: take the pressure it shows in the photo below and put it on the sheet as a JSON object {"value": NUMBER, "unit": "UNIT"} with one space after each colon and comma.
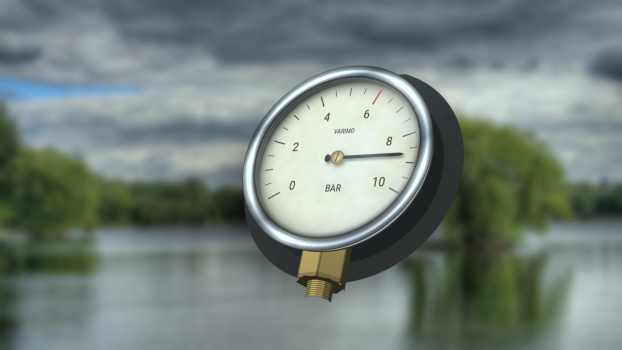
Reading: {"value": 8.75, "unit": "bar"}
